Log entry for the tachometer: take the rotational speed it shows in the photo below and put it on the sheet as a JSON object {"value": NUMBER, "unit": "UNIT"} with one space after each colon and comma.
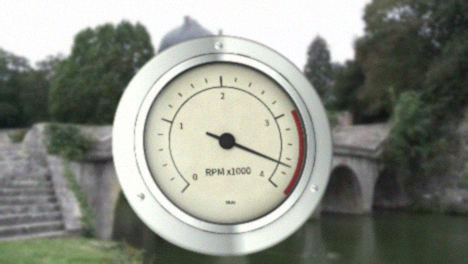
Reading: {"value": 3700, "unit": "rpm"}
